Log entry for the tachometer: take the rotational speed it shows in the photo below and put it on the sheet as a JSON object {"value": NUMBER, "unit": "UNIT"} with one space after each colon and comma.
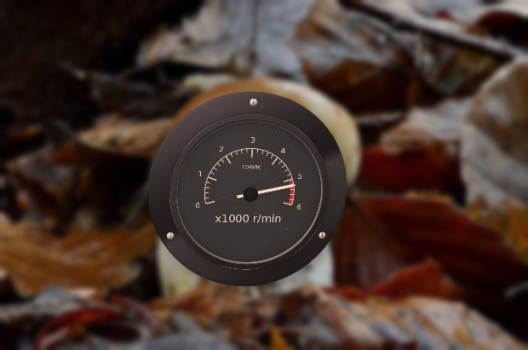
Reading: {"value": 5200, "unit": "rpm"}
